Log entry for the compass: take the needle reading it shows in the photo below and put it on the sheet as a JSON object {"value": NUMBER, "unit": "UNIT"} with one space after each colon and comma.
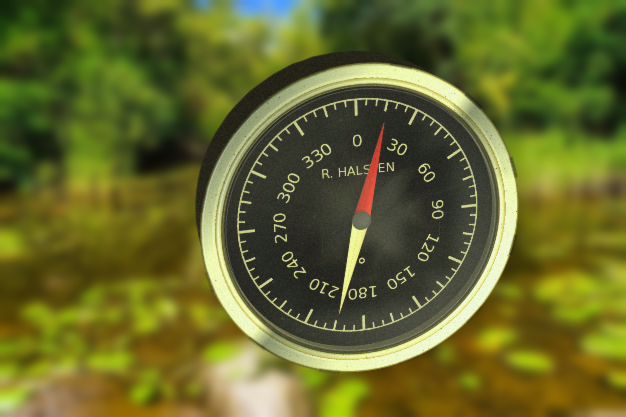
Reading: {"value": 15, "unit": "°"}
